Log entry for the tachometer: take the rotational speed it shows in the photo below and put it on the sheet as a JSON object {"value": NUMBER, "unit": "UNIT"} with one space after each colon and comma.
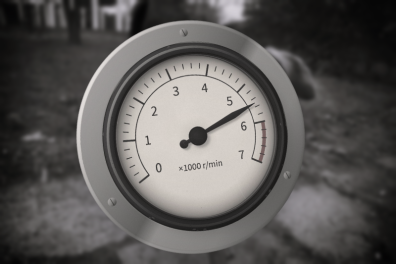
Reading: {"value": 5500, "unit": "rpm"}
